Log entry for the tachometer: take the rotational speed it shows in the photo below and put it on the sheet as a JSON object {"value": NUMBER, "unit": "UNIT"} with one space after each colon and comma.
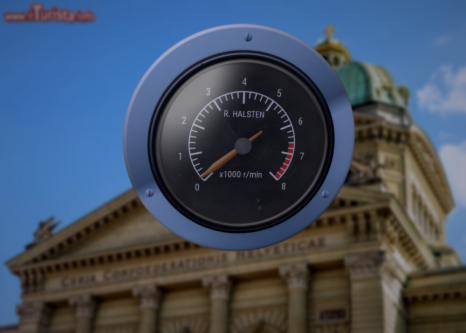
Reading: {"value": 200, "unit": "rpm"}
